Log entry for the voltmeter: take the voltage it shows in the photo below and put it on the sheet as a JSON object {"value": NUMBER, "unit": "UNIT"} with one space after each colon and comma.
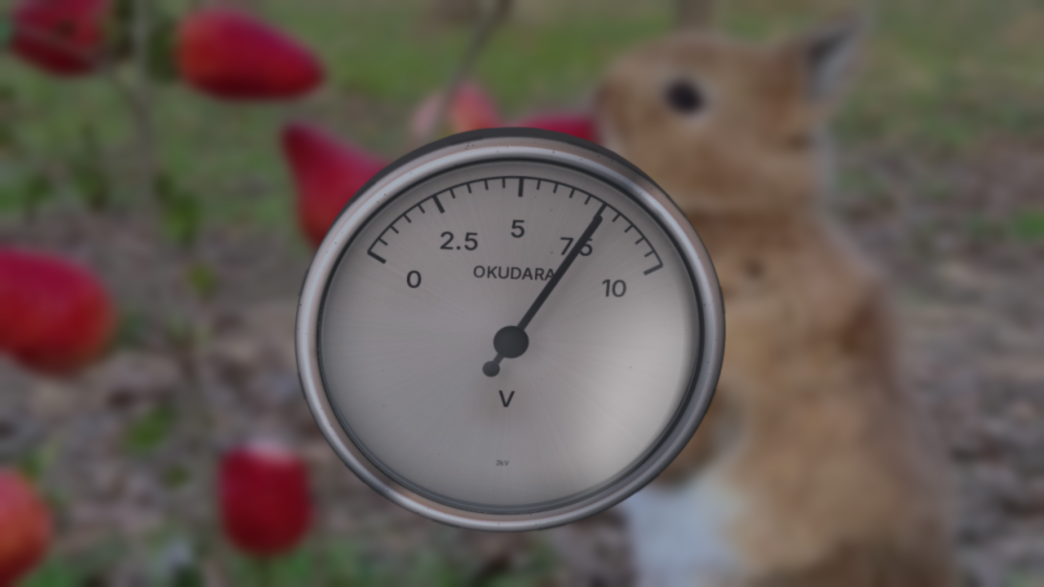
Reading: {"value": 7.5, "unit": "V"}
